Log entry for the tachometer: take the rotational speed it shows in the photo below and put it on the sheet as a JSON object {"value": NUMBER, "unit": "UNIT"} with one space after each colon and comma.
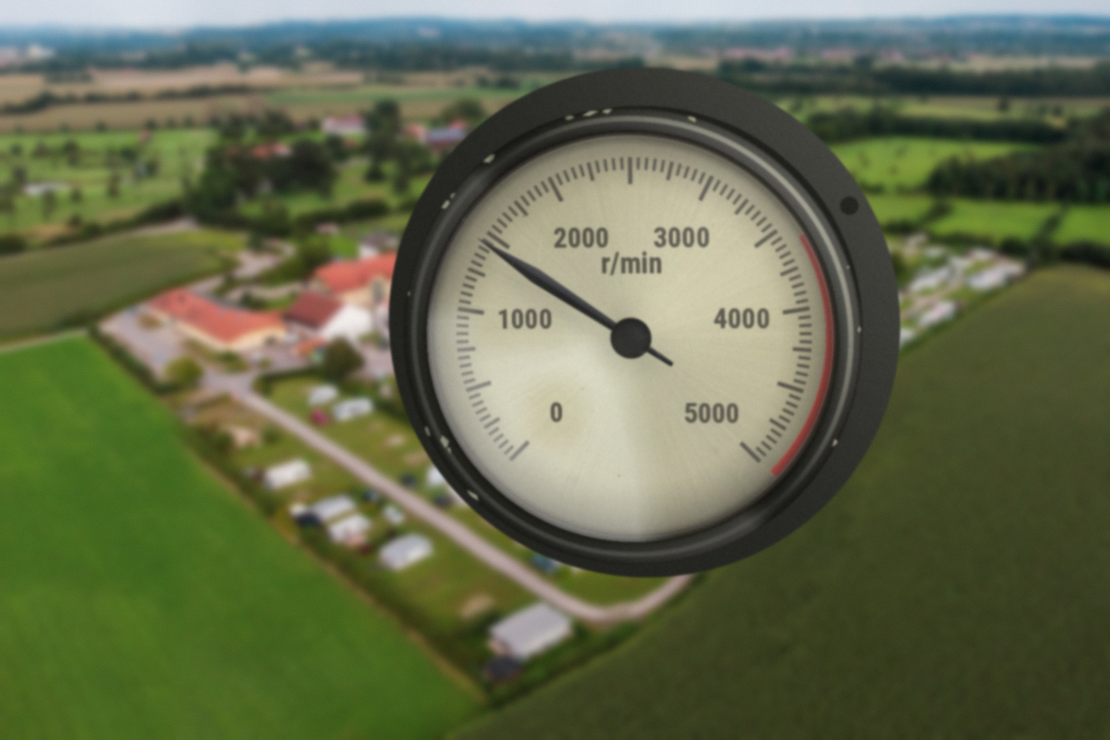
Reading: {"value": 1450, "unit": "rpm"}
